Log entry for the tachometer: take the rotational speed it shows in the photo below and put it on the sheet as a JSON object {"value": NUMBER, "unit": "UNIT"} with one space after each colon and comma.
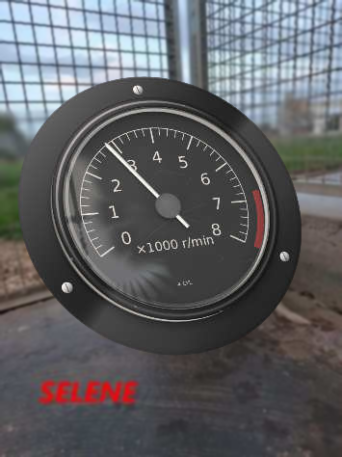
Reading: {"value": 2800, "unit": "rpm"}
